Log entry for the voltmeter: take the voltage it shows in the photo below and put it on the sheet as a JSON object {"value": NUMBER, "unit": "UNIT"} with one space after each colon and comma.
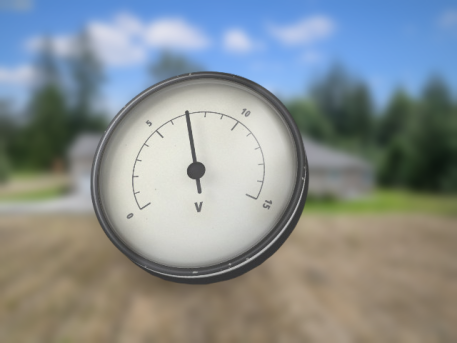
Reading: {"value": 7, "unit": "V"}
